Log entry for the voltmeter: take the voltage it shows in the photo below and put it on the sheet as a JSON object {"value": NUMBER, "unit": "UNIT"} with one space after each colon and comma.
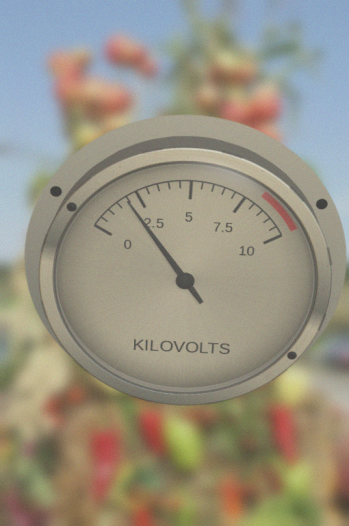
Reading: {"value": 2, "unit": "kV"}
